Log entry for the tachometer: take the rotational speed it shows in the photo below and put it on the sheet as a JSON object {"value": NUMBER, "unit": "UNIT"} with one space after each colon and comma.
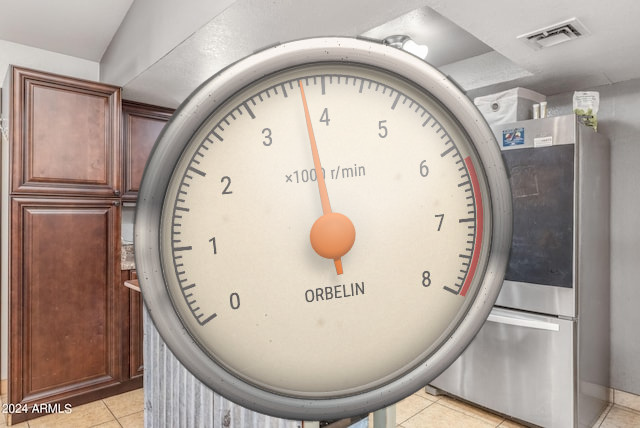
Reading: {"value": 3700, "unit": "rpm"}
